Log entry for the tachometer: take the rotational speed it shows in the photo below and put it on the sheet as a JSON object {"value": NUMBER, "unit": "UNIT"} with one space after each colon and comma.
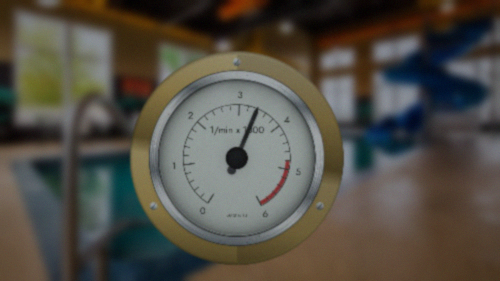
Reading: {"value": 3400, "unit": "rpm"}
